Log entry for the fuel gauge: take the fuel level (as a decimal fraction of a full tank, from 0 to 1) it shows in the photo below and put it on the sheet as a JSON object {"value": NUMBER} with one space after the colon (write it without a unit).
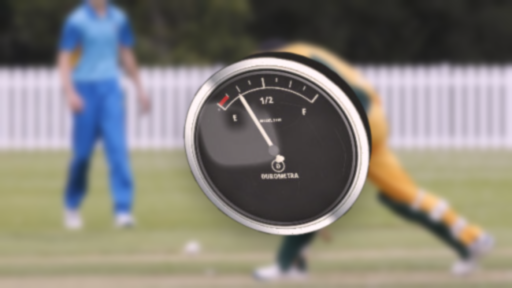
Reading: {"value": 0.25}
